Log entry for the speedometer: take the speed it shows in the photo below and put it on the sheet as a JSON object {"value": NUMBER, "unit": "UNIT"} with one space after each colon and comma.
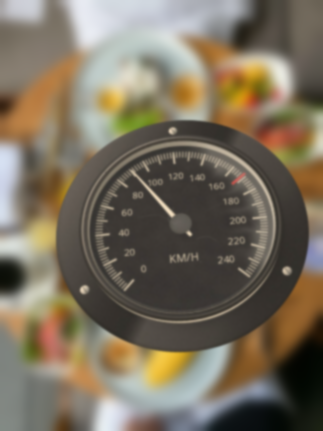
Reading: {"value": 90, "unit": "km/h"}
